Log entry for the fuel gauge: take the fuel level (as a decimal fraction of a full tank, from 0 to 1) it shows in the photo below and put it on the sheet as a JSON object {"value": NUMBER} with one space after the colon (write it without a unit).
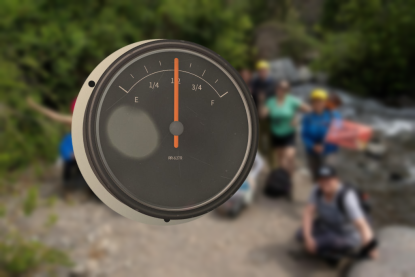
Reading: {"value": 0.5}
